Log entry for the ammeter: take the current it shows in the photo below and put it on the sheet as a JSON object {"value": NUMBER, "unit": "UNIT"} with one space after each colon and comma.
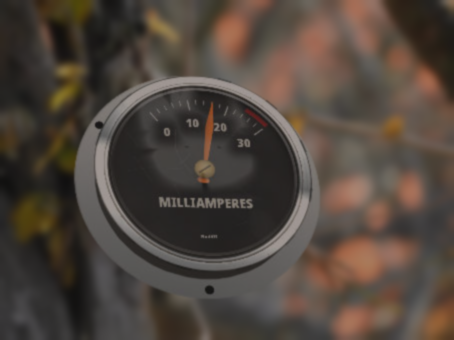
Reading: {"value": 16, "unit": "mA"}
